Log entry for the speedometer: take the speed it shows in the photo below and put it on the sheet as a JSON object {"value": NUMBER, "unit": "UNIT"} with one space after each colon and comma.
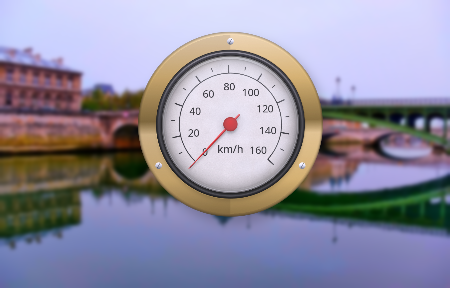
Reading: {"value": 0, "unit": "km/h"}
